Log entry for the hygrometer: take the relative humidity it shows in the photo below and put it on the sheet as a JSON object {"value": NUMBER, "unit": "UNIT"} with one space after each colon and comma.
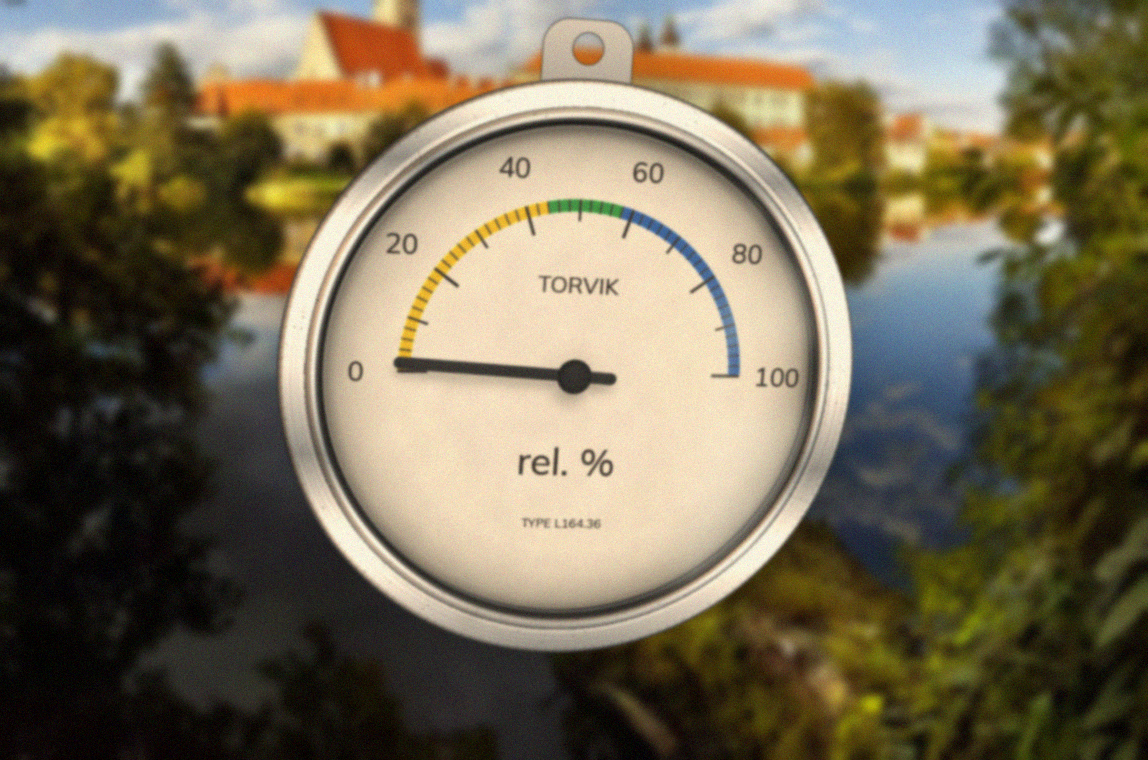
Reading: {"value": 2, "unit": "%"}
